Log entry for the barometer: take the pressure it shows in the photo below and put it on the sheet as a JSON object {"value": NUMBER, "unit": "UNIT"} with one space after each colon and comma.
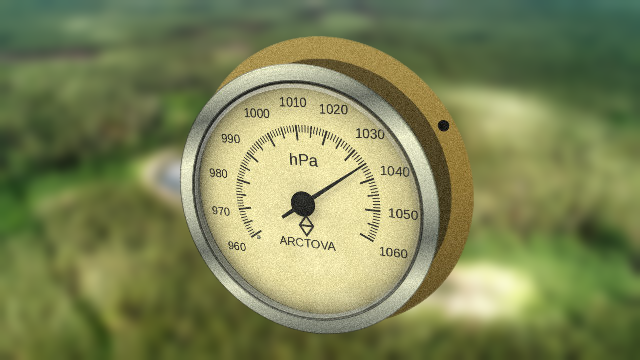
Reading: {"value": 1035, "unit": "hPa"}
